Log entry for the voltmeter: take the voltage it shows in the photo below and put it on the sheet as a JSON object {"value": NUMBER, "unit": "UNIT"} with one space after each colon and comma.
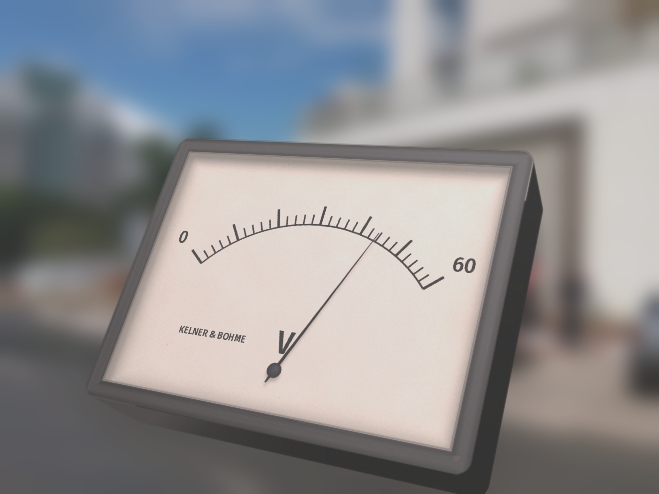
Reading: {"value": 44, "unit": "V"}
